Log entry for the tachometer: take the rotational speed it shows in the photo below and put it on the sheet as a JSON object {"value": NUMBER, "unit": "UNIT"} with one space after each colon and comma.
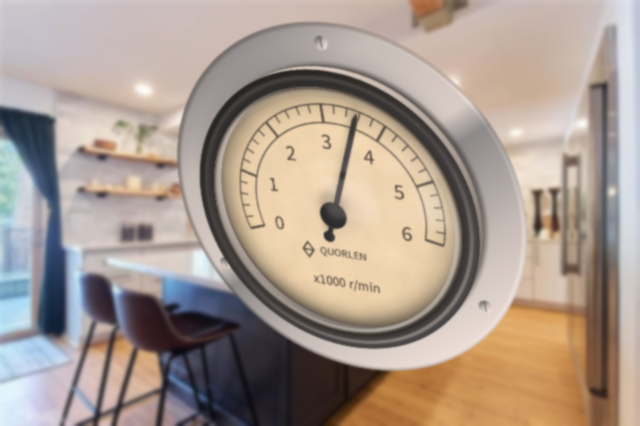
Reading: {"value": 3600, "unit": "rpm"}
